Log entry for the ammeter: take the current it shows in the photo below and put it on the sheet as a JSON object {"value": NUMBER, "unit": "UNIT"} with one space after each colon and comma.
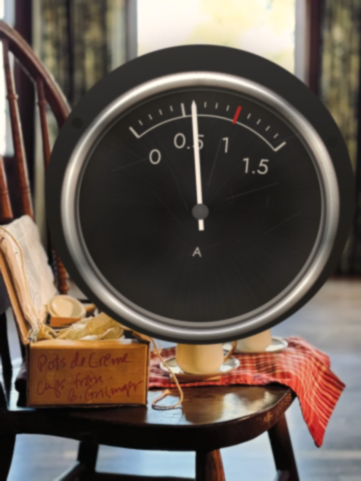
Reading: {"value": 0.6, "unit": "A"}
